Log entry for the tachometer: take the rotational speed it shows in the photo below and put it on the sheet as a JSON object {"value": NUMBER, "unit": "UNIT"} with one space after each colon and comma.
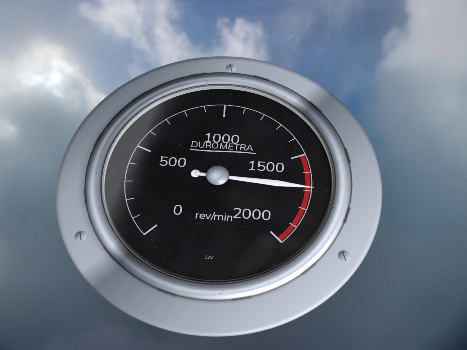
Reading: {"value": 1700, "unit": "rpm"}
